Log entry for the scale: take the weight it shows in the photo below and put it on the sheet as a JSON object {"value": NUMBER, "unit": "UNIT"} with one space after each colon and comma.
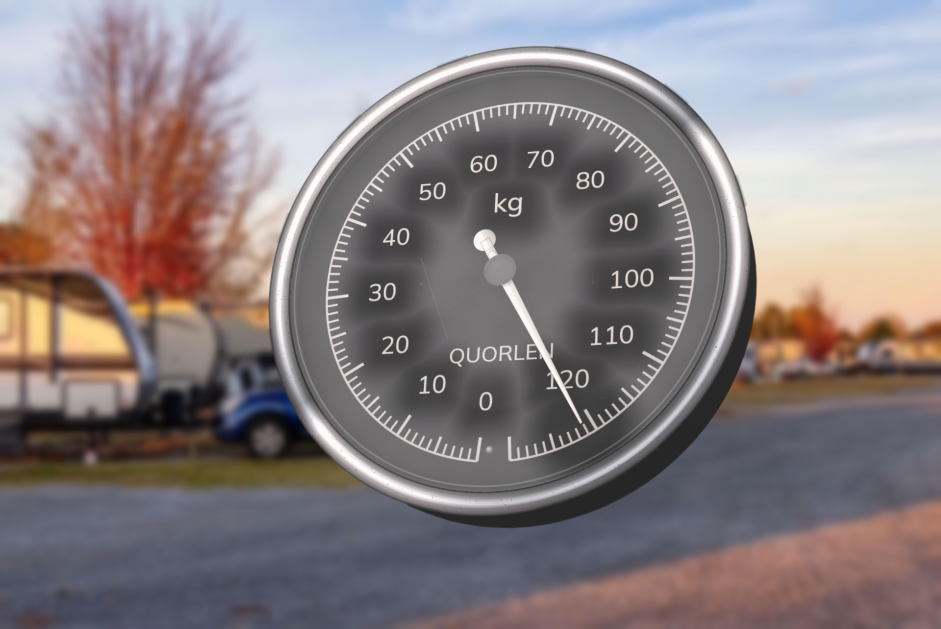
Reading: {"value": 121, "unit": "kg"}
